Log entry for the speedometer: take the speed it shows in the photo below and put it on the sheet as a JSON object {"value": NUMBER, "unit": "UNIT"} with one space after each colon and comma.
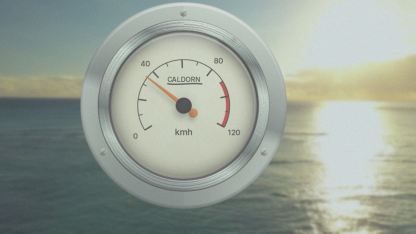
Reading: {"value": 35, "unit": "km/h"}
